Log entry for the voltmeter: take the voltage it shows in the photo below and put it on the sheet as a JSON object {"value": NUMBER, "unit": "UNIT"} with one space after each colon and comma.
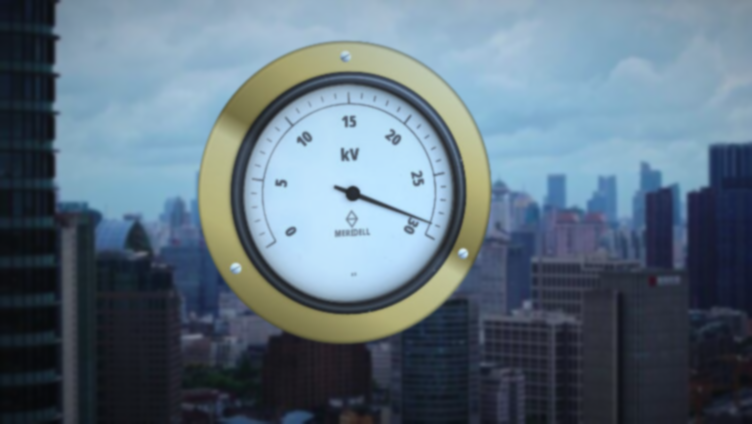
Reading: {"value": 29, "unit": "kV"}
